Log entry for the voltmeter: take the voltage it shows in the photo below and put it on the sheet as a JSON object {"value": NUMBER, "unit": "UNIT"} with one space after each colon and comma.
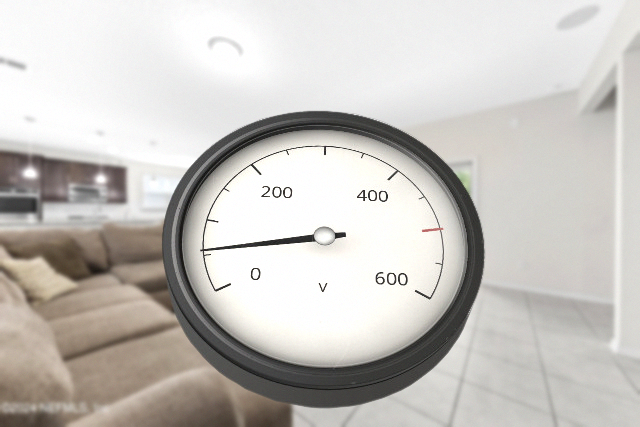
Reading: {"value": 50, "unit": "V"}
